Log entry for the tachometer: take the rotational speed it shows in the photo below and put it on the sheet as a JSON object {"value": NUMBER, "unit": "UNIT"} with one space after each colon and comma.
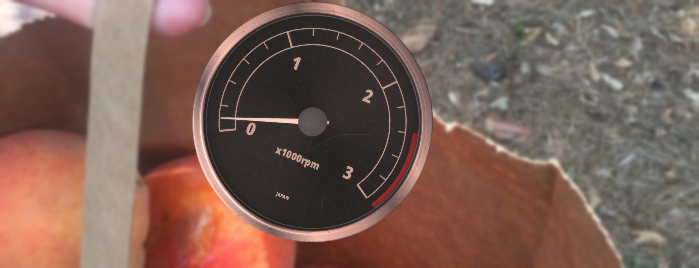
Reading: {"value": 100, "unit": "rpm"}
